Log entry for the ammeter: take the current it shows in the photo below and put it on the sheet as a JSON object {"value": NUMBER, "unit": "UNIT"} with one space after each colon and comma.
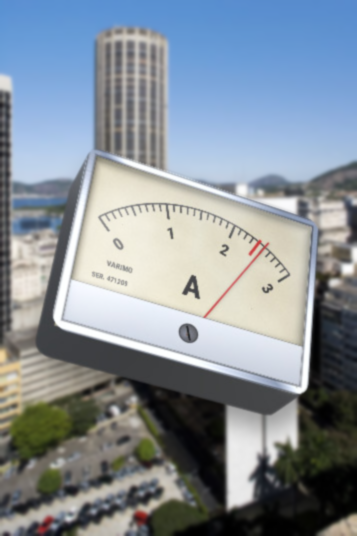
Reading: {"value": 2.5, "unit": "A"}
